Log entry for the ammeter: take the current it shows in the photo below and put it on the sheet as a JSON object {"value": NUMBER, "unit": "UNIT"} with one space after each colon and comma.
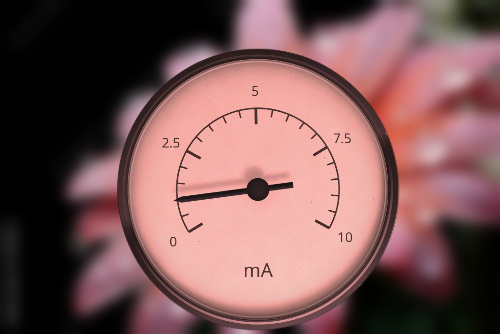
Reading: {"value": 1, "unit": "mA"}
